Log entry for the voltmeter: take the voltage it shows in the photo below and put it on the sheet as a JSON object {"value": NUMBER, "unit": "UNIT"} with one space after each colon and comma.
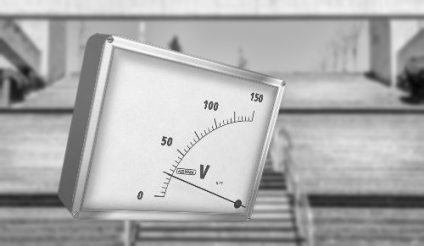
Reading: {"value": 25, "unit": "V"}
